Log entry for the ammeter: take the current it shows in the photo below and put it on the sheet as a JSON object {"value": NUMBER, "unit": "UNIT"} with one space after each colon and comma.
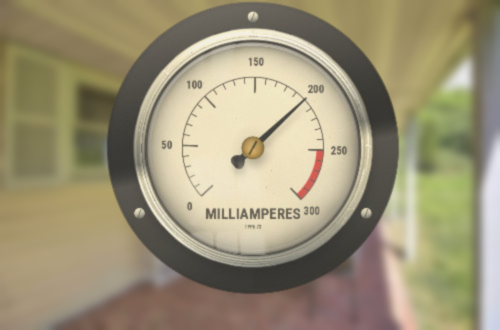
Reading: {"value": 200, "unit": "mA"}
